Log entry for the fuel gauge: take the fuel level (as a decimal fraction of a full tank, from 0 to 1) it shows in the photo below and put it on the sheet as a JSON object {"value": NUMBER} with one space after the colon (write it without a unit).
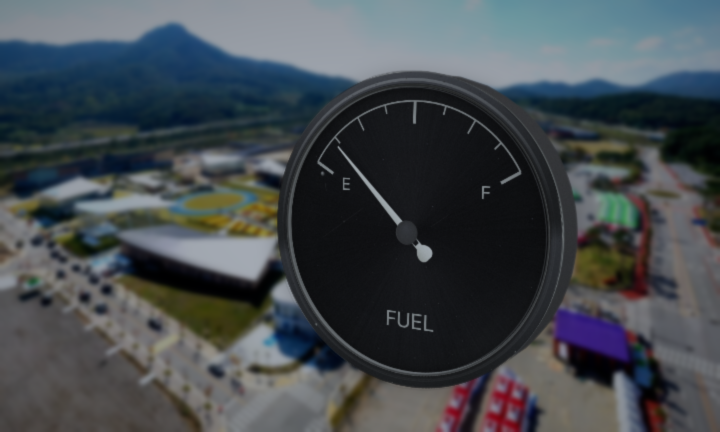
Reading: {"value": 0.125}
